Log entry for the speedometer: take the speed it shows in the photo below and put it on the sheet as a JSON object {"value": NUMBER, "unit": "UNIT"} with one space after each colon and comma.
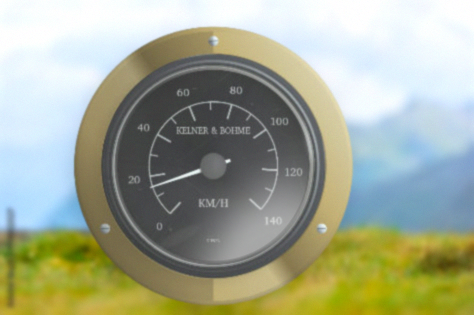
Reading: {"value": 15, "unit": "km/h"}
